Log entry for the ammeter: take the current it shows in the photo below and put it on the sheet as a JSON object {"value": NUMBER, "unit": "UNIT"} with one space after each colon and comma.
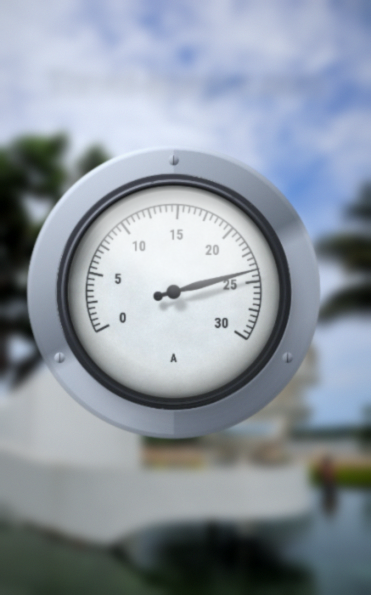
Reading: {"value": 24, "unit": "A"}
